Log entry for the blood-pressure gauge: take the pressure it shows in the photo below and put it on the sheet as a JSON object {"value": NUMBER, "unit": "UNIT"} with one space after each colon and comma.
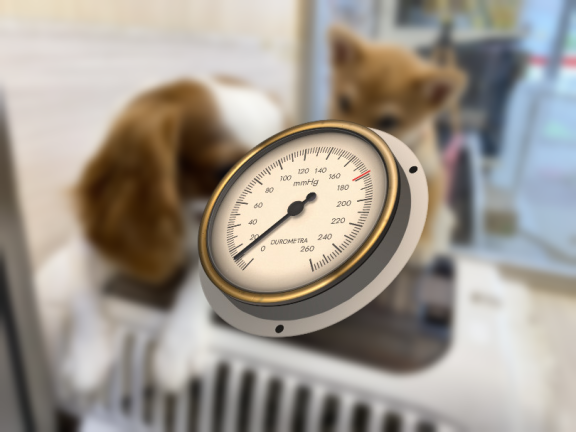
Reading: {"value": 10, "unit": "mmHg"}
